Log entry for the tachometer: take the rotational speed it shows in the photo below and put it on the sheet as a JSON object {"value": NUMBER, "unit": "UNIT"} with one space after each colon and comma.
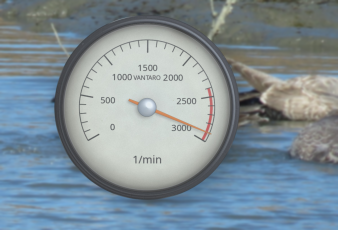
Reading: {"value": 2900, "unit": "rpm"}
